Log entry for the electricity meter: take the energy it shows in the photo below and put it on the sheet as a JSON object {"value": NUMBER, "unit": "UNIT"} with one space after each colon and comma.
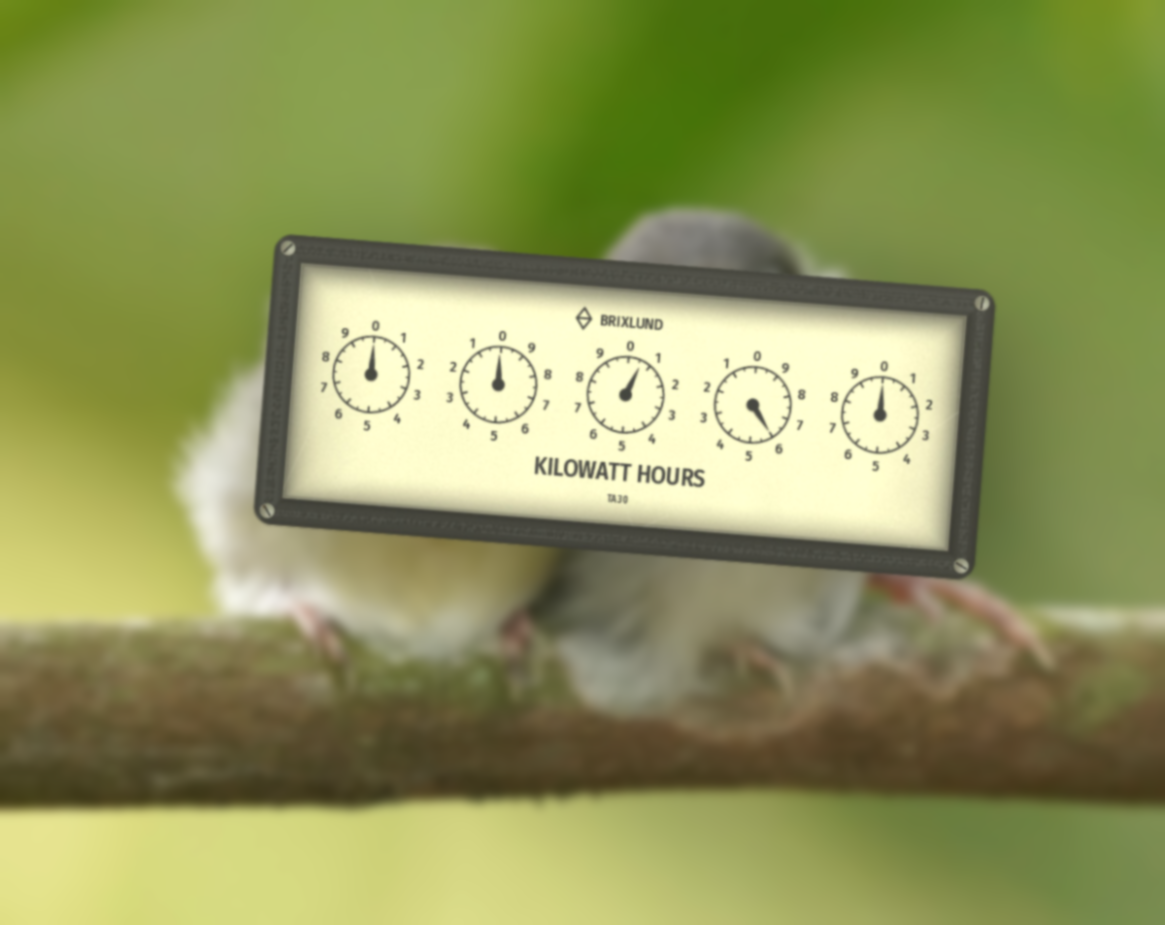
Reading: {"value": 60, "unit": "kWh"}
